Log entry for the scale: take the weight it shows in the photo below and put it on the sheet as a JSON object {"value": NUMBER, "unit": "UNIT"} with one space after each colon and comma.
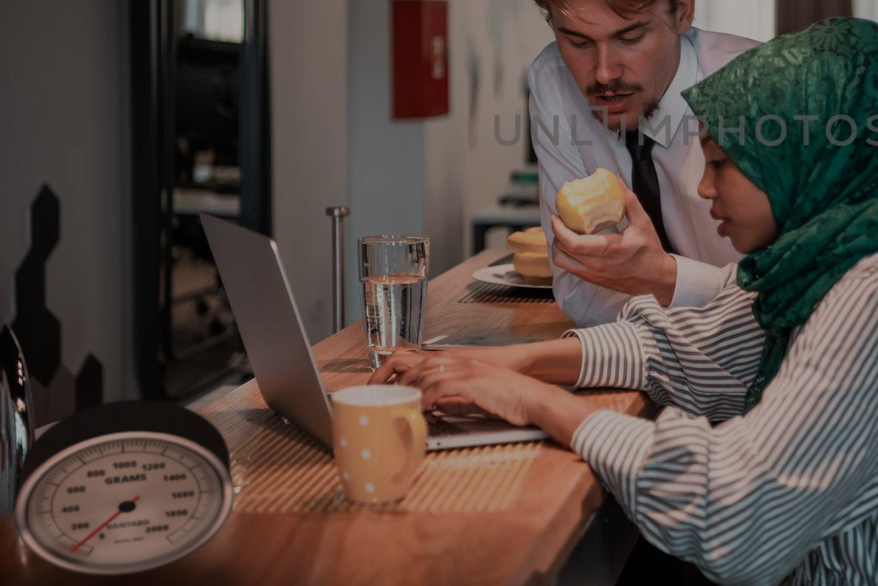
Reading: {"value": 100, "unit": "g"}
